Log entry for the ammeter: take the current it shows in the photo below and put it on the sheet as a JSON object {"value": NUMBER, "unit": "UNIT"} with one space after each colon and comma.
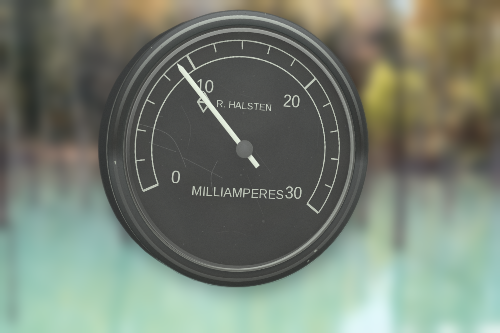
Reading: {"value": 9, "unit": "mA"}
